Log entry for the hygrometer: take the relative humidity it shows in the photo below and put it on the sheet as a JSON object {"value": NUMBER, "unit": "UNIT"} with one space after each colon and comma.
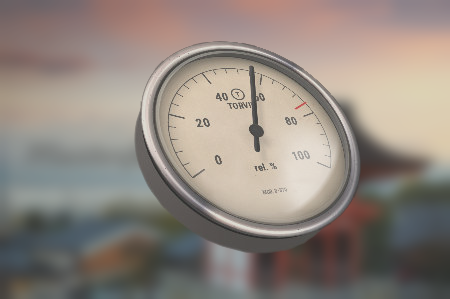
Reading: {"value": 56, "unit": "%"}
